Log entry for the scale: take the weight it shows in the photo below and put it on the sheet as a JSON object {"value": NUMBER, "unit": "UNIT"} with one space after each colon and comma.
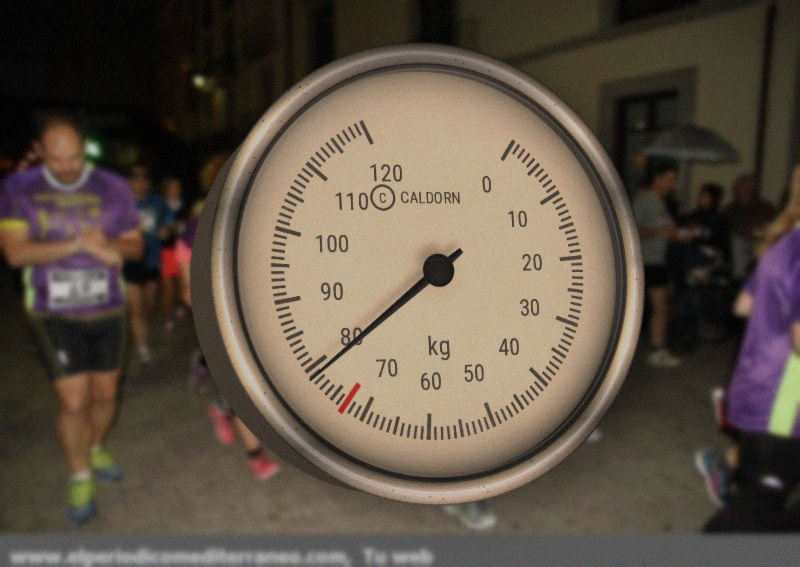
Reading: {"value": 79, "unit": "kg"}
